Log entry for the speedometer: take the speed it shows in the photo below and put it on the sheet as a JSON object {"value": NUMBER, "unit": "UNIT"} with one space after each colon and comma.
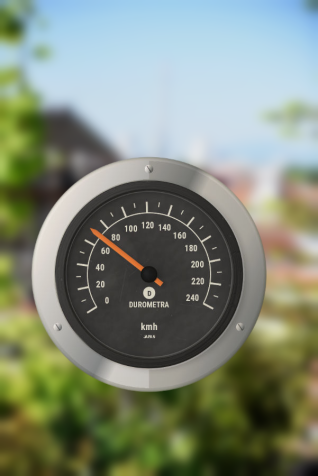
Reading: {"value": 70, "unit": "km/h"}
